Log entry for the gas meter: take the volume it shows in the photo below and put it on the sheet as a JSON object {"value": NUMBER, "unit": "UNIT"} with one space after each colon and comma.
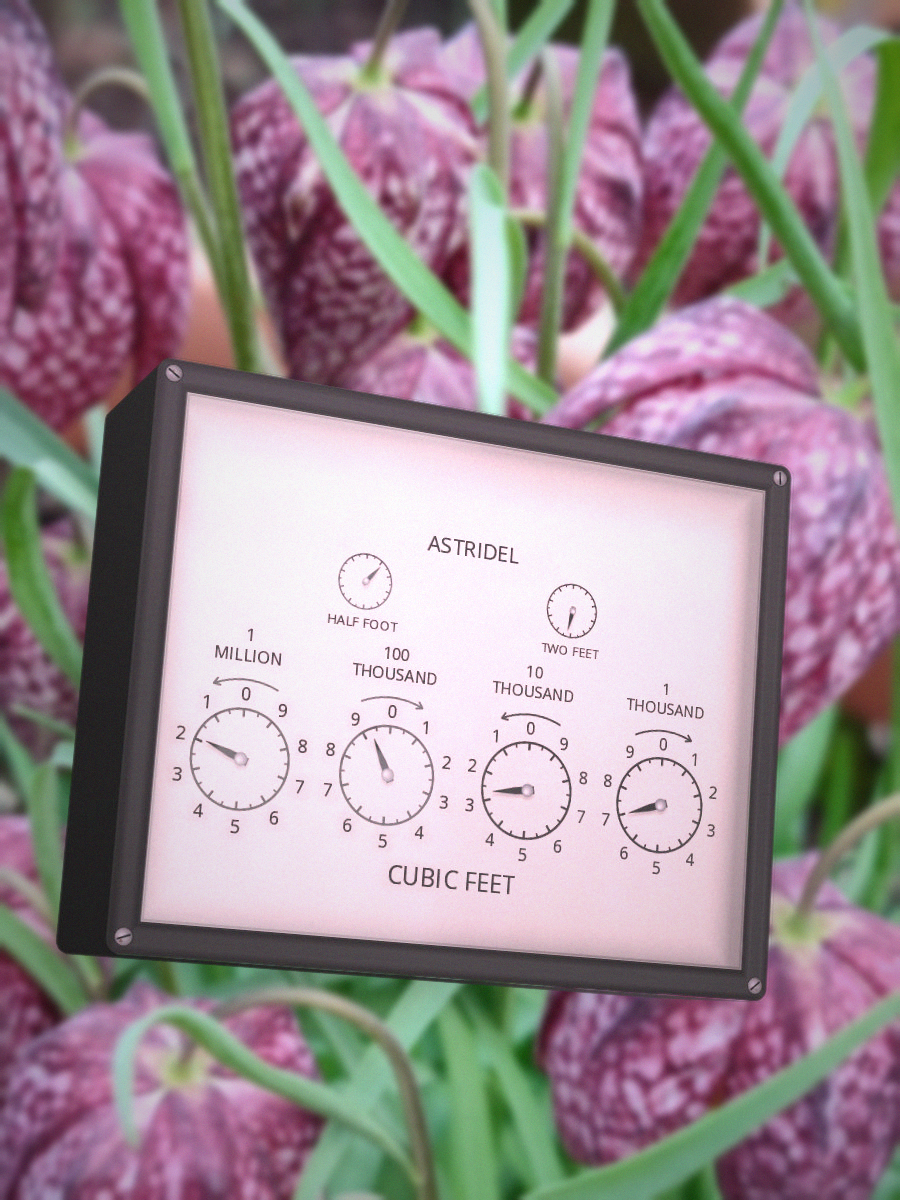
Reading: {"value": 192700, "unit": "ft³"}
